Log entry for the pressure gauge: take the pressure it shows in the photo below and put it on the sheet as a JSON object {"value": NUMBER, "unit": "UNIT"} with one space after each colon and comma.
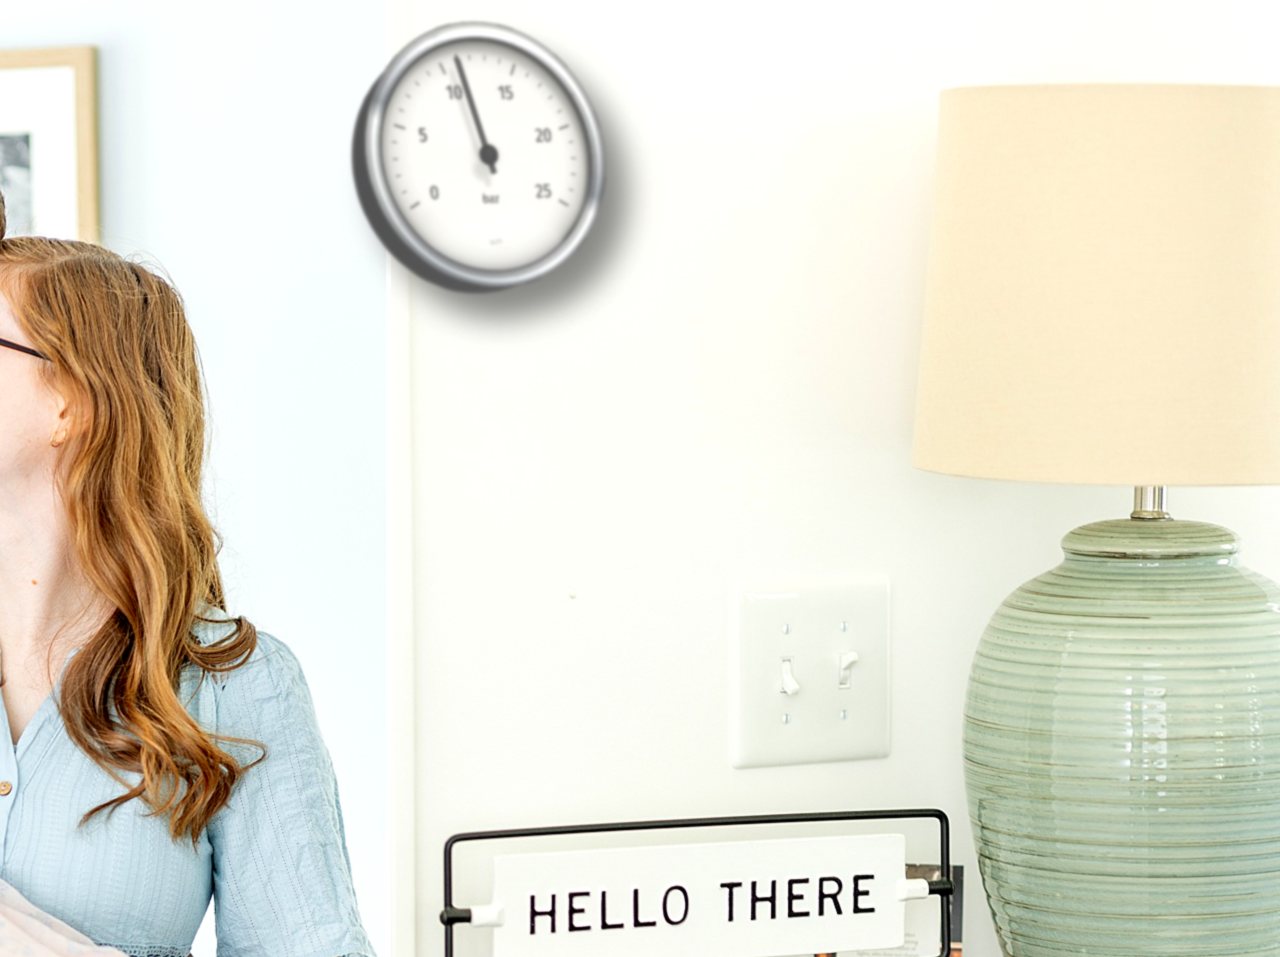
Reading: {"value": 11, "unit": "bar"}
